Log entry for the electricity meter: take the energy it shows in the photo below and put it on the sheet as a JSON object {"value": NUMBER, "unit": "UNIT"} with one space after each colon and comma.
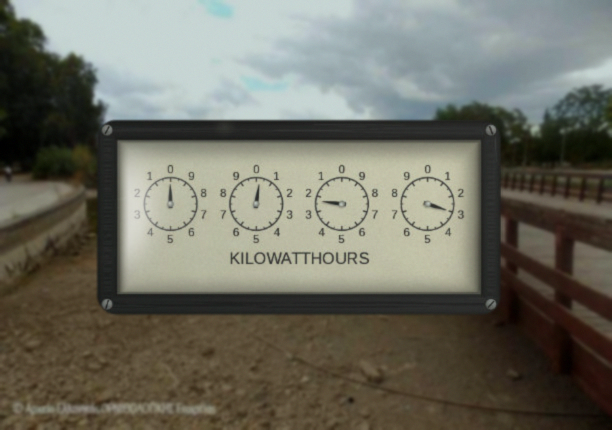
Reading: {"value": 23, "unit": "kWh"}
